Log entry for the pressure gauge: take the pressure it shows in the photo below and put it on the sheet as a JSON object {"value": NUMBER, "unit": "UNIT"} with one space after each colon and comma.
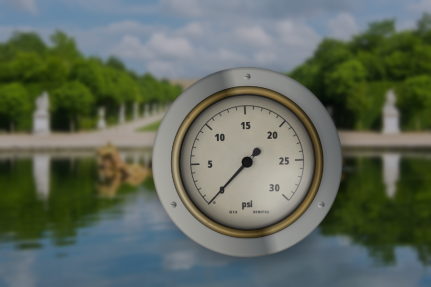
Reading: {"value": 0, "unit": "psi"}
